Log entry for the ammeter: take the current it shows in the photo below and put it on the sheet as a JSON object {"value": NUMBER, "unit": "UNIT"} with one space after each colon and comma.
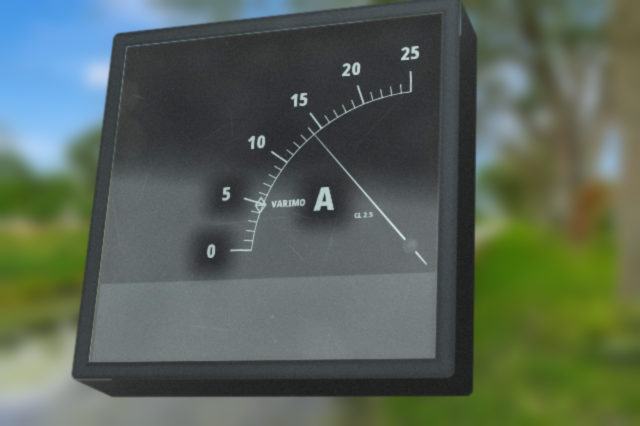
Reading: {"value": 14, "unit": "A"}
